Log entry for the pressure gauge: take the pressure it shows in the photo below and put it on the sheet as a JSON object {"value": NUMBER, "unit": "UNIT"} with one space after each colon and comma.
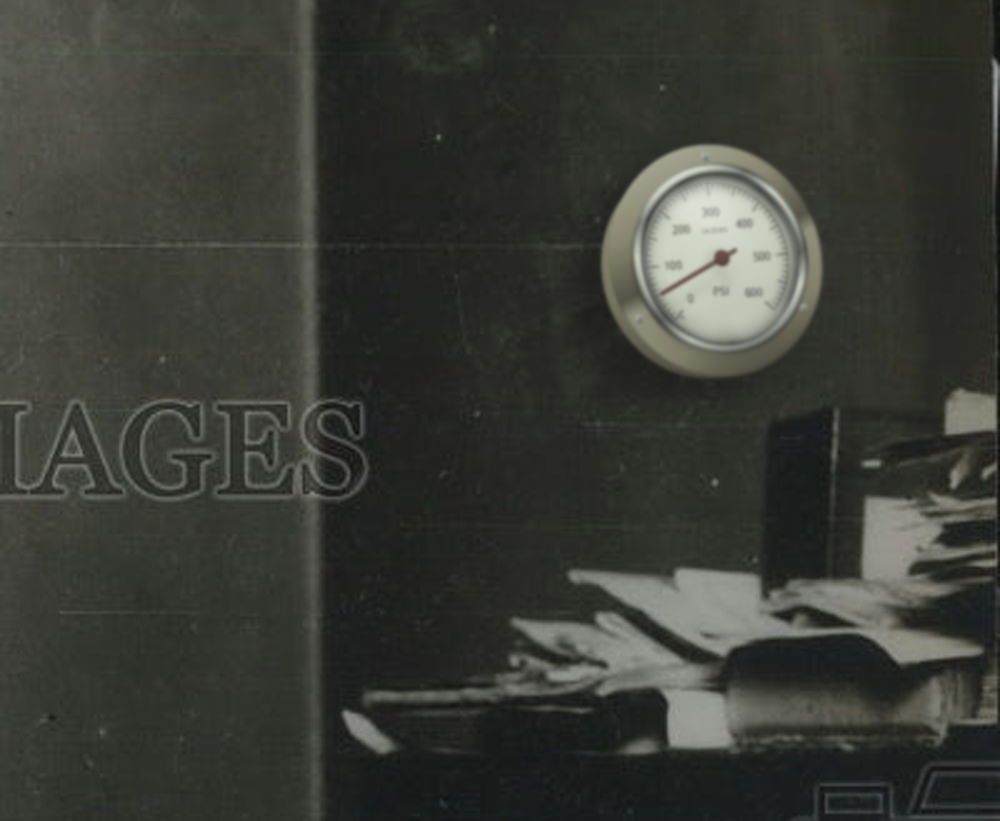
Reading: {"value": 50, "unit": "psi"}
